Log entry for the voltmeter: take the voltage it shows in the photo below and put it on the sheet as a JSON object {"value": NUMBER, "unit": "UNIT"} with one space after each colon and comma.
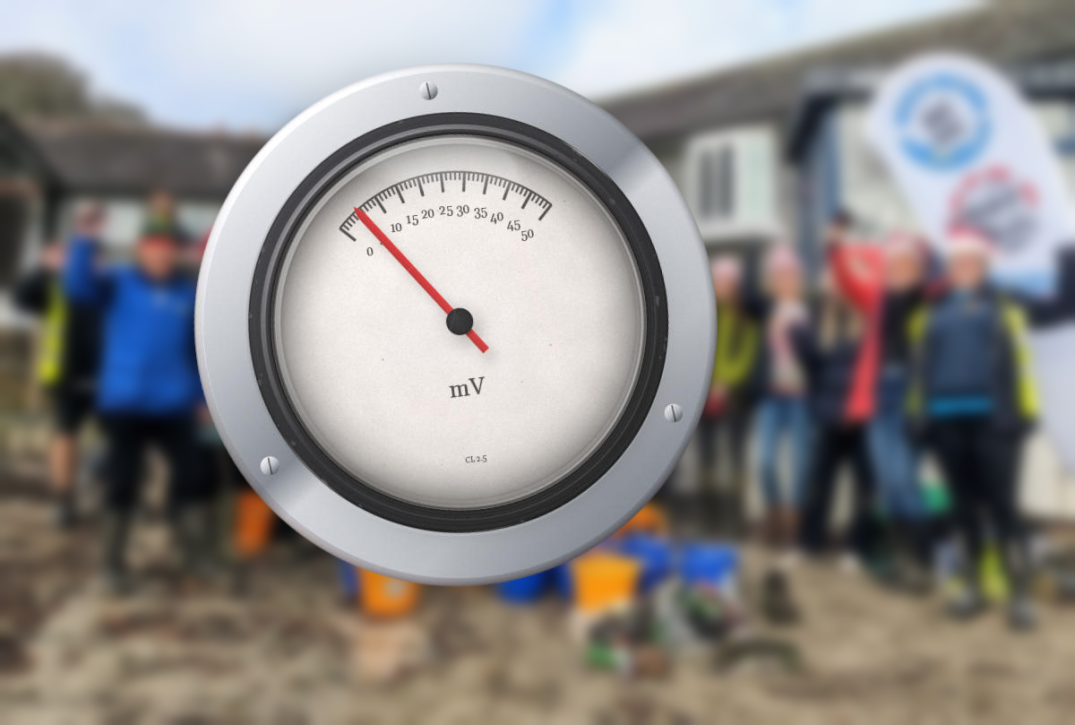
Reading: {"value": 5, "unit": "mV"}
